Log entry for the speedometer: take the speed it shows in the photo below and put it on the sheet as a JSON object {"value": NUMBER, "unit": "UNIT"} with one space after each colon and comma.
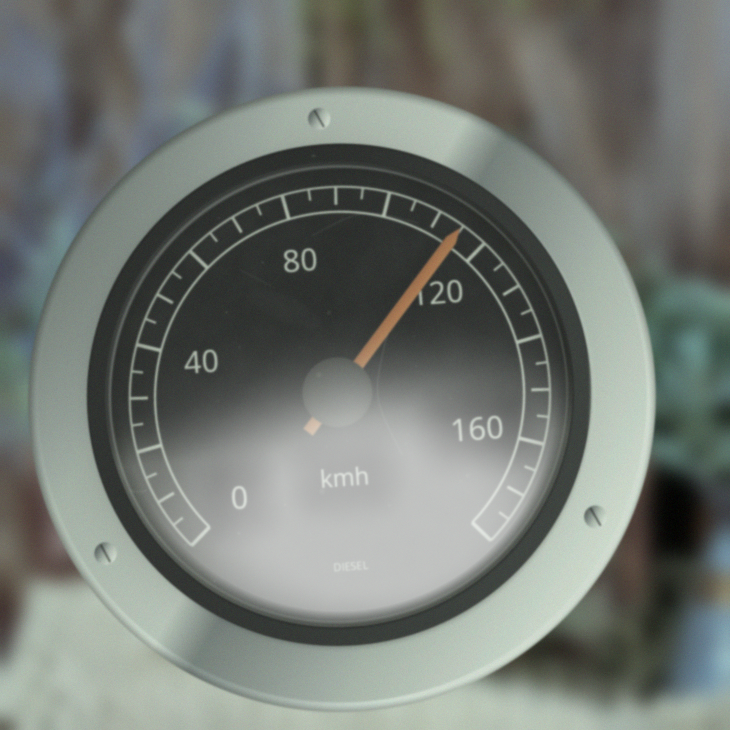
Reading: {"value": 115, "unit": "km/h"}
